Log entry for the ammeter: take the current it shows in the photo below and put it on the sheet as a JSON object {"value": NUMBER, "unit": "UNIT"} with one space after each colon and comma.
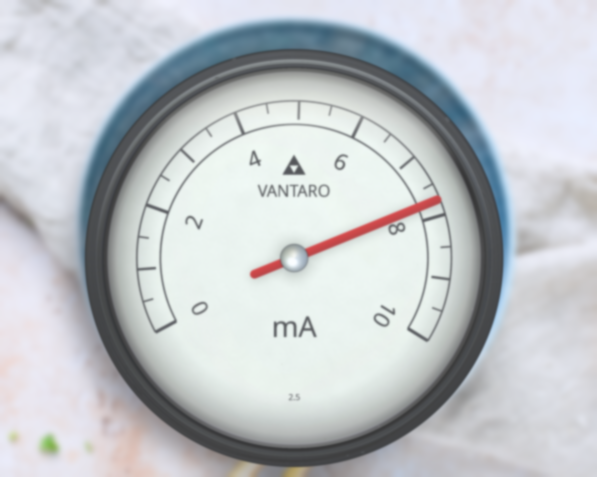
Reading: {"value": 7.75, "unit": "mA"}
